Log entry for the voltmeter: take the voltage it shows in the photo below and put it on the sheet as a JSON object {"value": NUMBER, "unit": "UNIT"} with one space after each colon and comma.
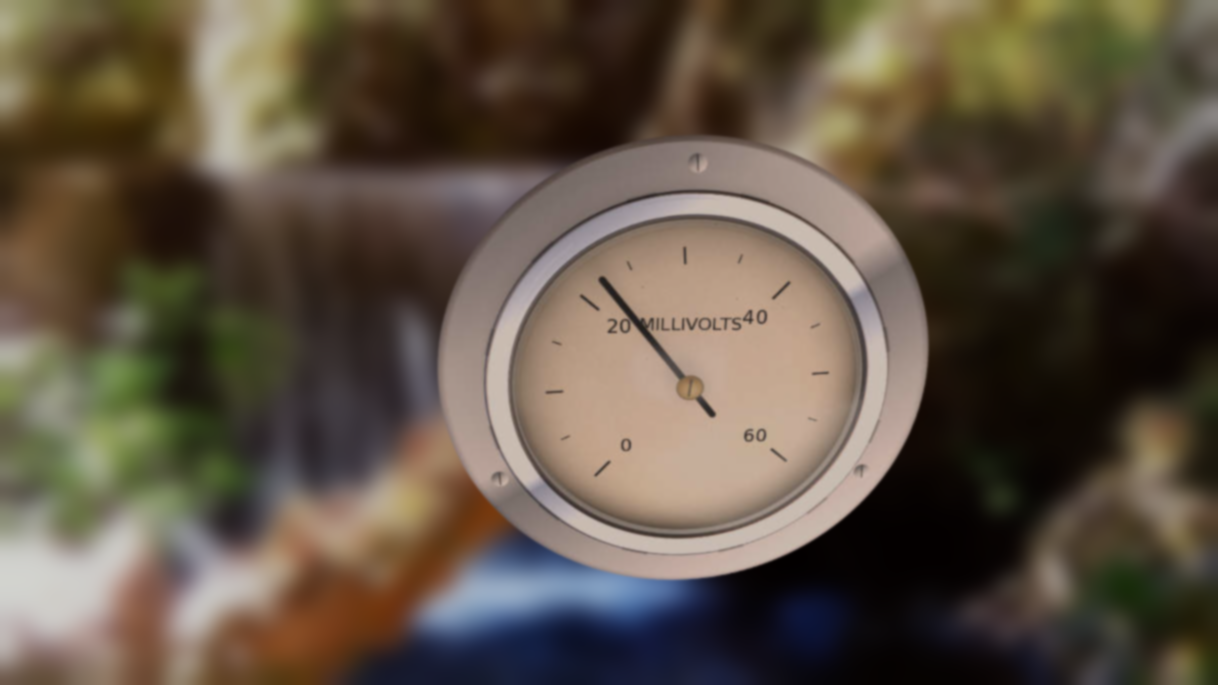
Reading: {"value": 22.5, "unit": "mV"}
